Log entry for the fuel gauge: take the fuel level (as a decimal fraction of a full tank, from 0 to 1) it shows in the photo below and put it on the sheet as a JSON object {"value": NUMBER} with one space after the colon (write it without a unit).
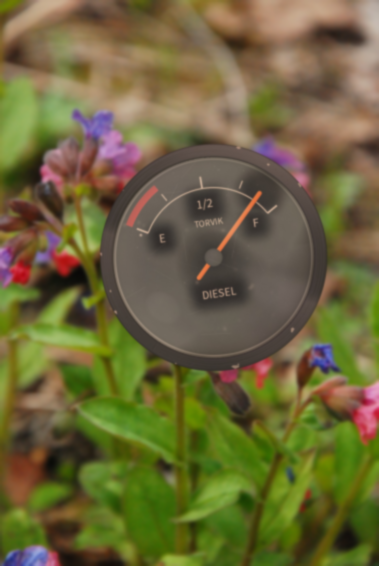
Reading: {"value": 0.875}
